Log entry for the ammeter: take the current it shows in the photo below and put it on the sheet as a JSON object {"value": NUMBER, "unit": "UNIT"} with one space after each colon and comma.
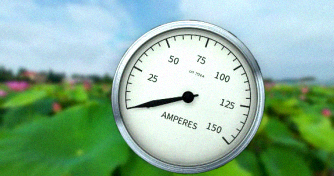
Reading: {"value": 0, "unit": "A"}
